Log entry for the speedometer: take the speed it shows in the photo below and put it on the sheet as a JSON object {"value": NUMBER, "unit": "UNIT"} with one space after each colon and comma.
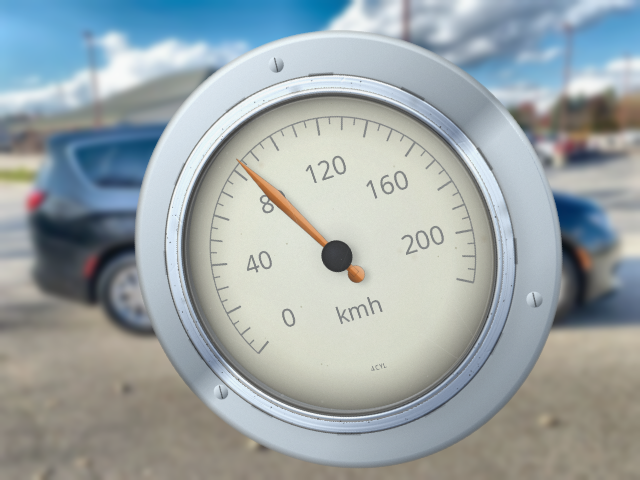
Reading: {"value": 85, "unit": "km/h"}
